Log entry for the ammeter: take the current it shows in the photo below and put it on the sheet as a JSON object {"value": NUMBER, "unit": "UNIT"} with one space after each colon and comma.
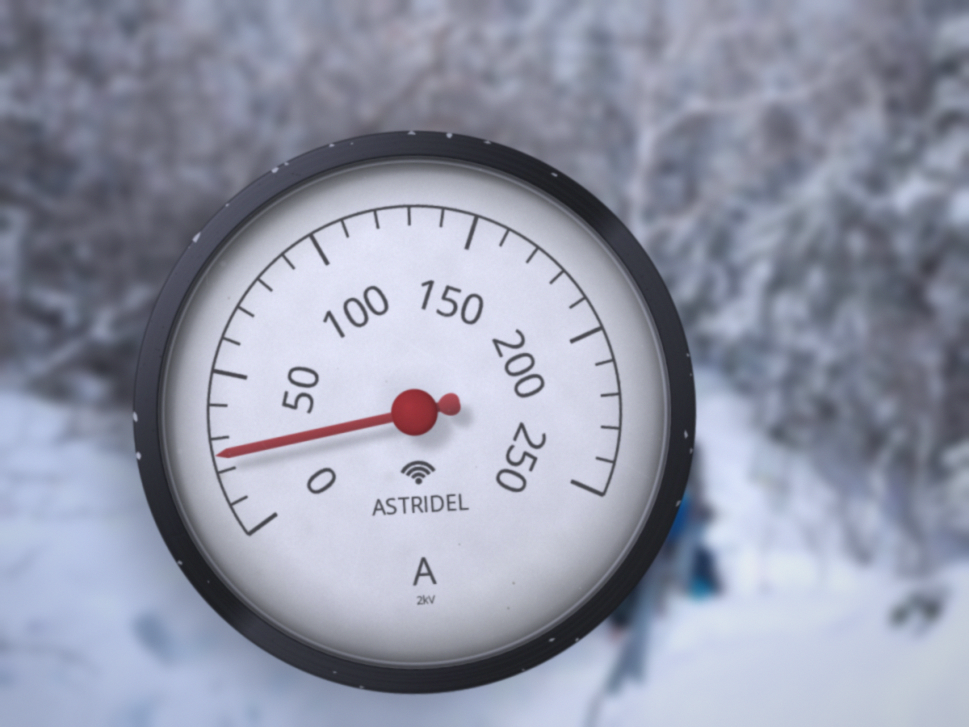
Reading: {"value": 25, "unit": "A"}
